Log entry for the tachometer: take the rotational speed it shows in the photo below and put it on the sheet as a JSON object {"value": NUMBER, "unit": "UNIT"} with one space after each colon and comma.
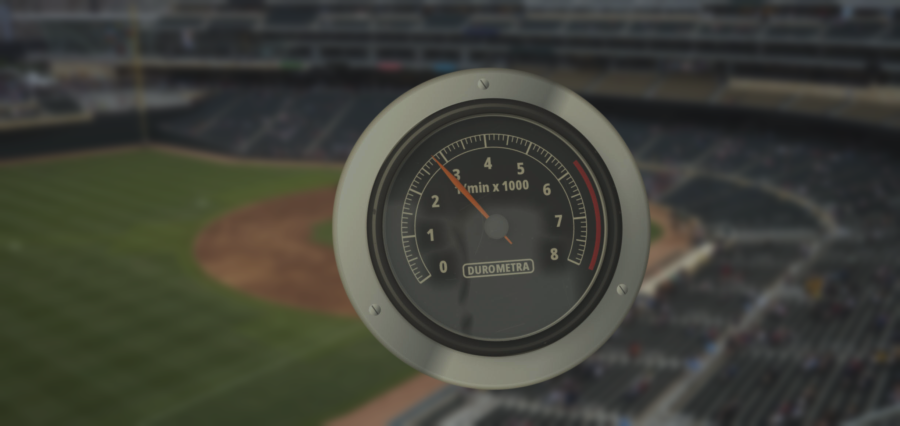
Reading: {"value": 2800, "unit": "rpm"}
